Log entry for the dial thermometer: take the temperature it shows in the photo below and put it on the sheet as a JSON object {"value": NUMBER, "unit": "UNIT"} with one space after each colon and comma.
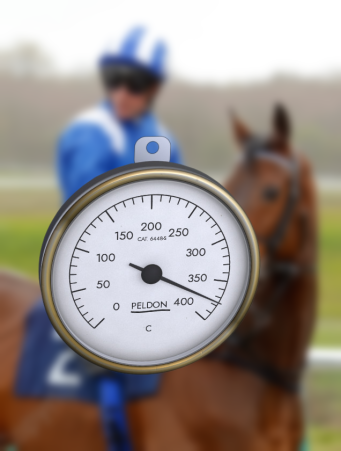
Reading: {"value": 375, "unit": "°C"}
